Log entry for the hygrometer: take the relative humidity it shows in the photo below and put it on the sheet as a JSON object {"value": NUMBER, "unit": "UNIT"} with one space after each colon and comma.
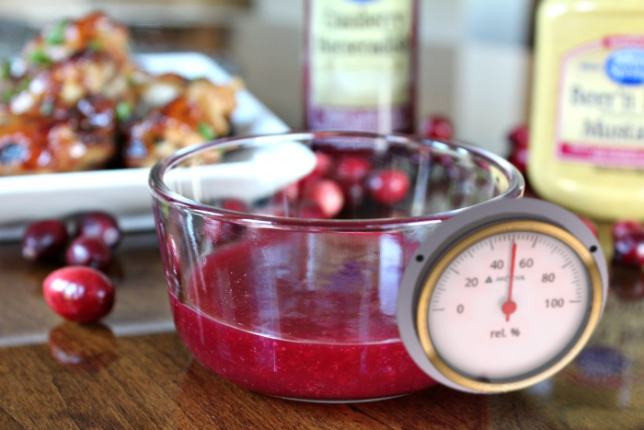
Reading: {"value": 50, "unit": "%"}
